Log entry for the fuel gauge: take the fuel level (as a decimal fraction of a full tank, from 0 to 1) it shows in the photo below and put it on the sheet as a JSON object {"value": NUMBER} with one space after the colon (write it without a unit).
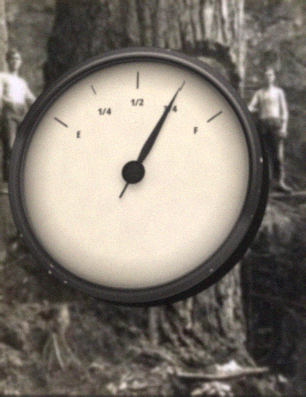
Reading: {"value": 0.75}
